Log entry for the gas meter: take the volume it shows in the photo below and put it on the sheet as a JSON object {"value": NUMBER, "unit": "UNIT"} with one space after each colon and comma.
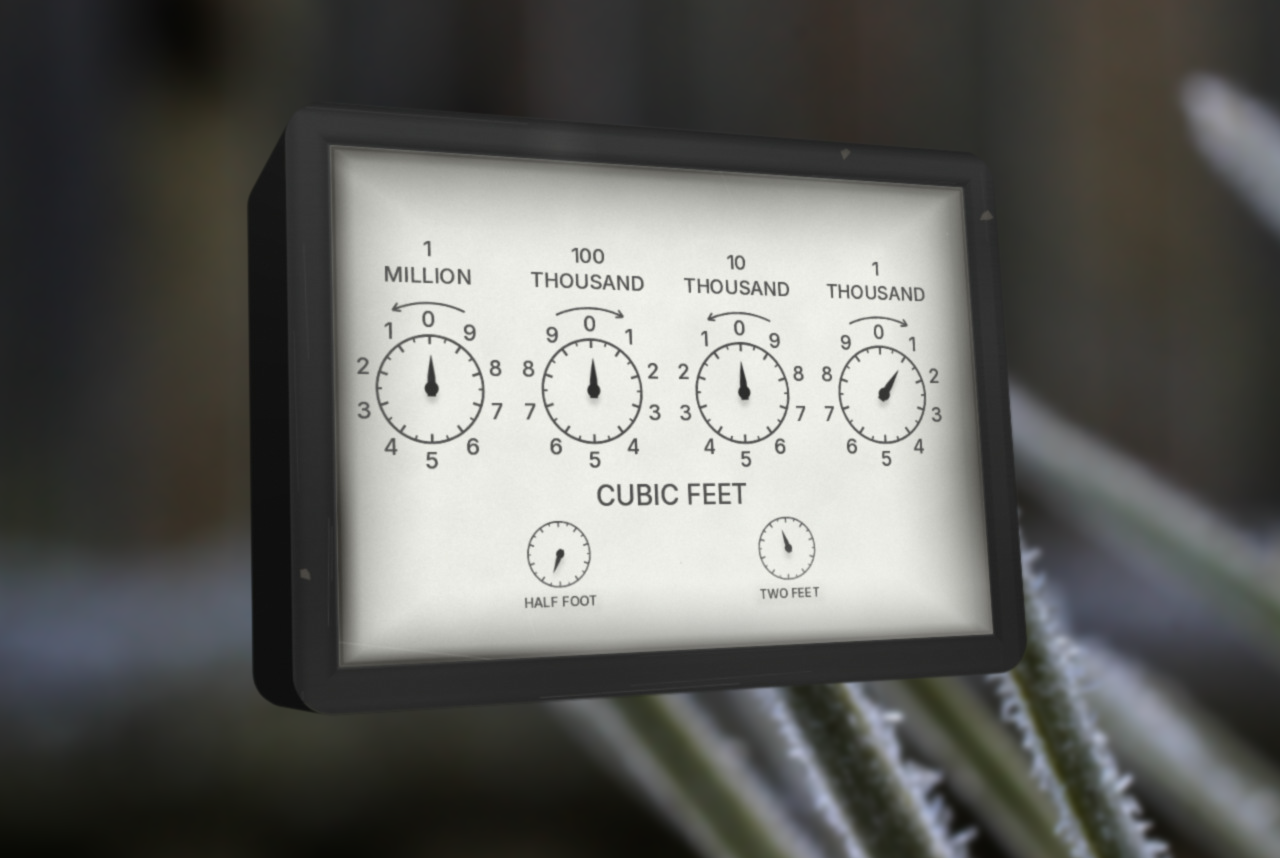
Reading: {"value": 100, "unit": "ft³"}
